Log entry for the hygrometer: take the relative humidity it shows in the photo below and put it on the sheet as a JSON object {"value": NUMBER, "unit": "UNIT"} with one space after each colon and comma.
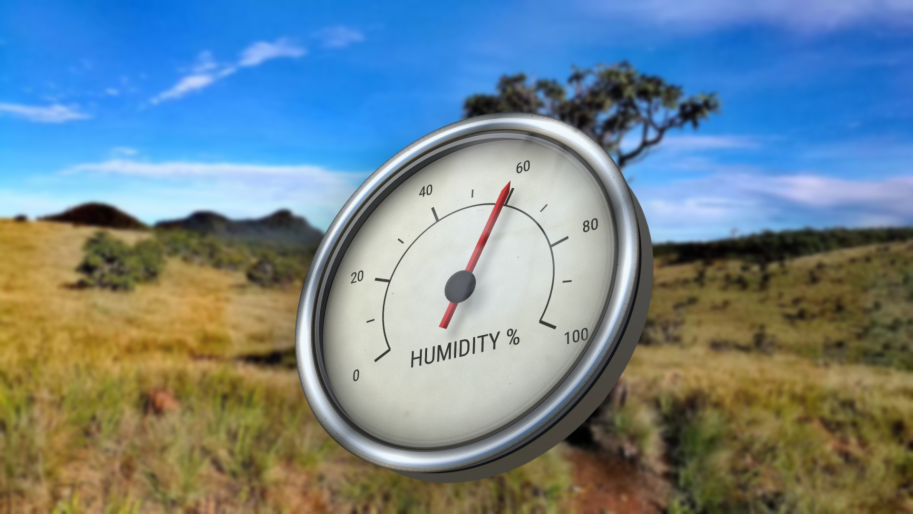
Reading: {"value": 60, "unit": "%"}
